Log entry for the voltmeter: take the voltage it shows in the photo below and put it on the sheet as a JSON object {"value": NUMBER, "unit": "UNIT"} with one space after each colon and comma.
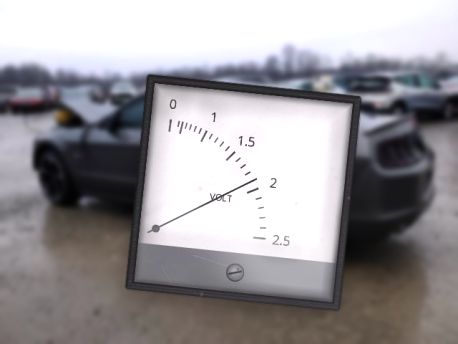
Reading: {"value": 1.9, "unit": "V"}
